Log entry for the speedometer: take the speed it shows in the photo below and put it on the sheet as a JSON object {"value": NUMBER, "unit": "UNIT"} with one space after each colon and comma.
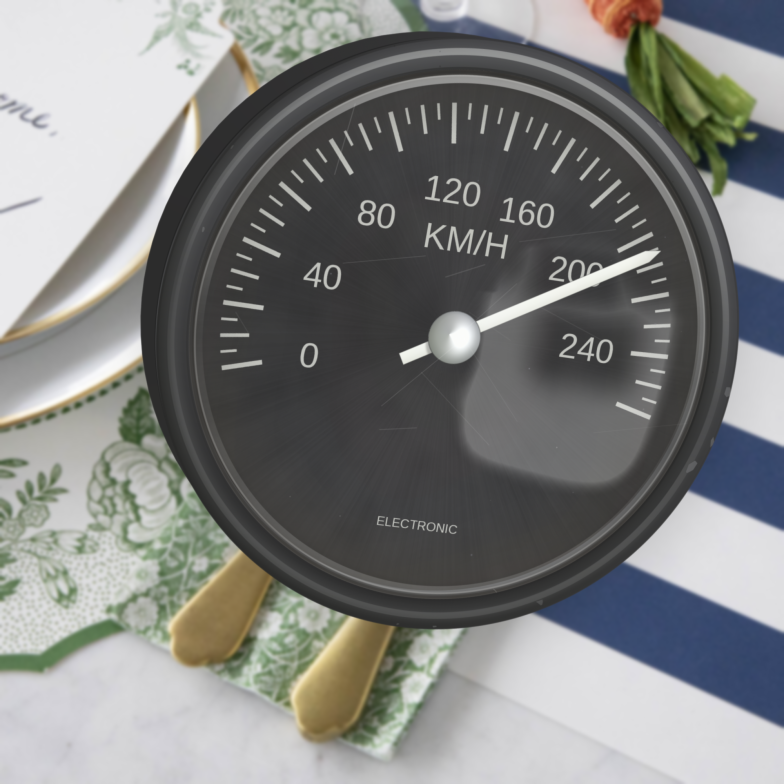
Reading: {"value": 205, "unit": "km/h"}
